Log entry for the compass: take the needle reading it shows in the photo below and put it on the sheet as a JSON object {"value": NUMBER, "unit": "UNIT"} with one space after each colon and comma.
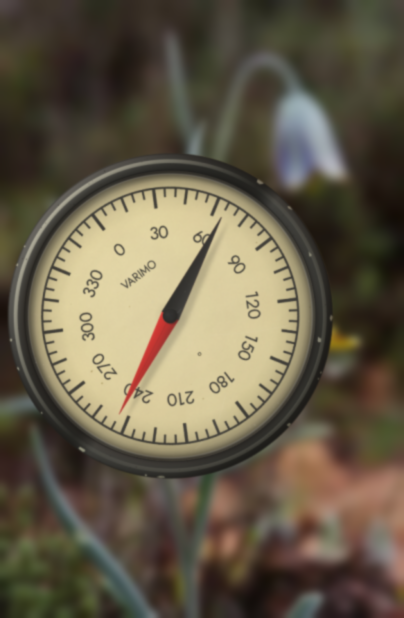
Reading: {"value": 245, "unit": "°"}
